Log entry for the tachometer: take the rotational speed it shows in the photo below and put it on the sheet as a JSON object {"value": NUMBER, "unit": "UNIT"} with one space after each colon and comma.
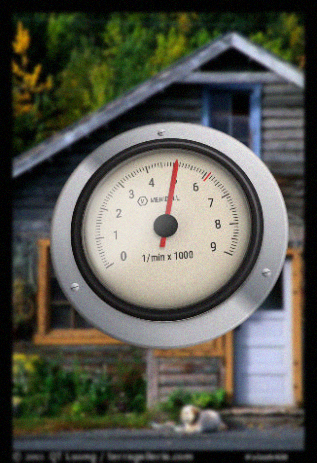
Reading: {"value": 5000, "unit": "rpm"}
